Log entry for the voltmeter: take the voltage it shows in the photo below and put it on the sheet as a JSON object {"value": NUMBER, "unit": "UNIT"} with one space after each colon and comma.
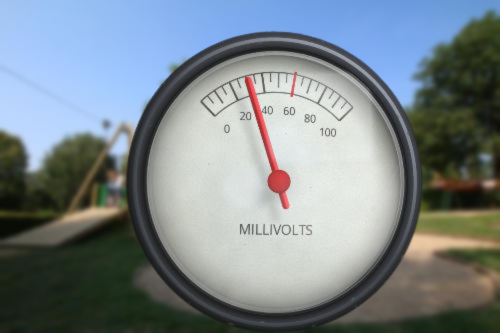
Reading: {"value": 30, "unit": "mV"}
